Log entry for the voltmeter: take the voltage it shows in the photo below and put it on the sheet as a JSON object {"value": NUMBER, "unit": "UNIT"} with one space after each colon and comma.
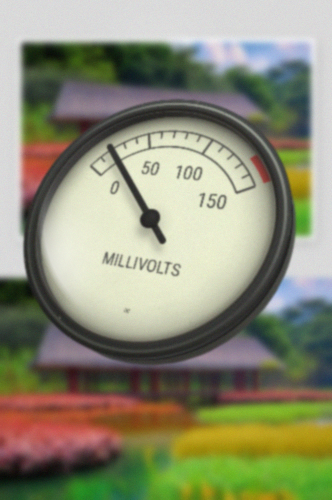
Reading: {"value": 20, "unit": "mV"}
